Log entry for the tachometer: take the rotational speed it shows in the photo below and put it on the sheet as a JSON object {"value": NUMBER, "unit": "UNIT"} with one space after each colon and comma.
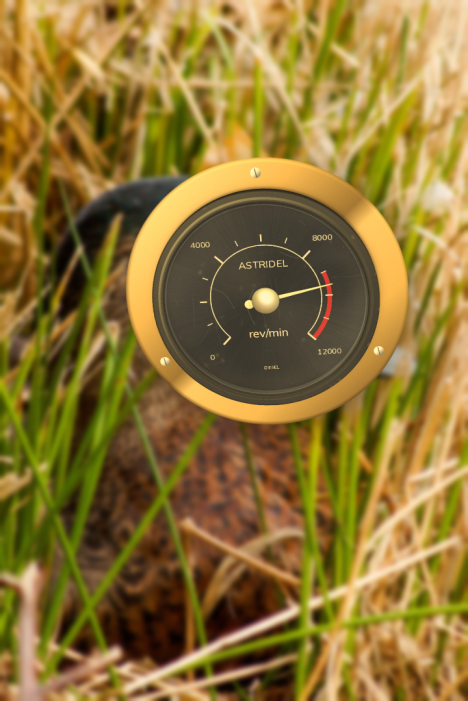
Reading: {"value": 9500, "unit": "rpm"}
